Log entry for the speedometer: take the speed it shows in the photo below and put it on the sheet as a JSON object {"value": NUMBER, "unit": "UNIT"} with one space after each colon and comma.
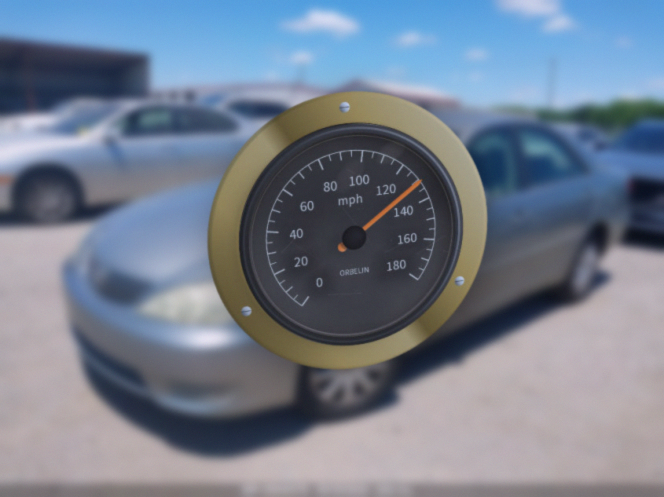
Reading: {"value": 130, "unit": "mph"}
